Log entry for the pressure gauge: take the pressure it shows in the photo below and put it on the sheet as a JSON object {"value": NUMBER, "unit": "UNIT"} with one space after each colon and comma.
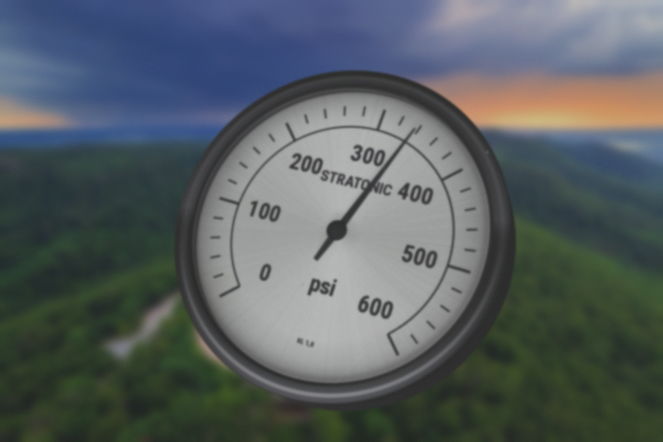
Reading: {"value": 340, "unit": "psi"}
